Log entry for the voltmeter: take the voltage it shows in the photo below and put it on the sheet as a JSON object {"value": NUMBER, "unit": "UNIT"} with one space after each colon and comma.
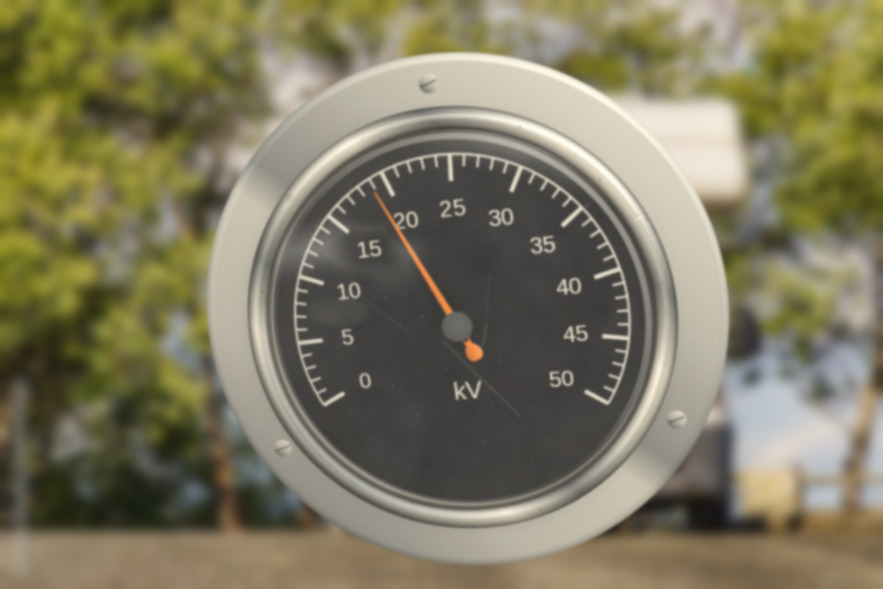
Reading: {"value": 19, "unit": "kV"}
